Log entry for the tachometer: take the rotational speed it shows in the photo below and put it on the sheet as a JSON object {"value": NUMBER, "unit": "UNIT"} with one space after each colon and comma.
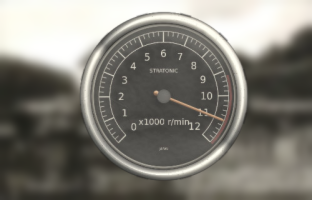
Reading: {"value": 11000, "unit": "rpm"}
